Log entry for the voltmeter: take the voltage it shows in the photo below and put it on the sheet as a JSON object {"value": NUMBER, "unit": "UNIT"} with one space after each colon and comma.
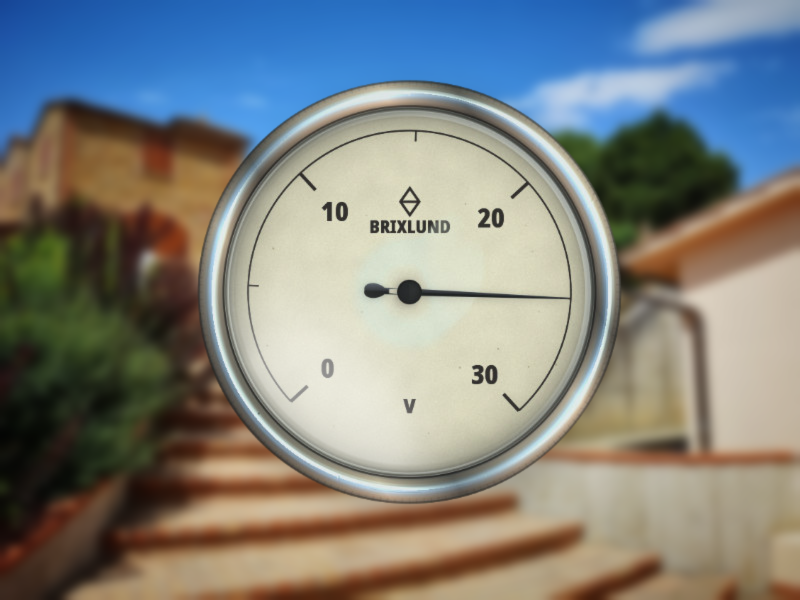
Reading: {"value": 25, "unit": "V"}
